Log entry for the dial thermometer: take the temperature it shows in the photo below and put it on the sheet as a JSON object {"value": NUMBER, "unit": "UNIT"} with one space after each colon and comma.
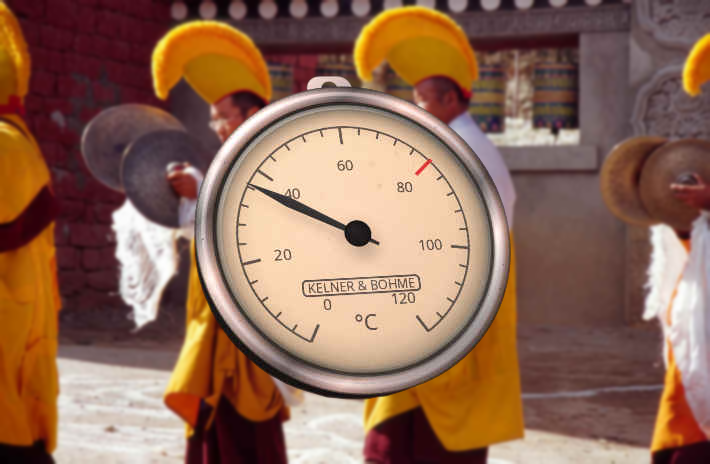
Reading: {"value": 36, "unit": "°C"}
